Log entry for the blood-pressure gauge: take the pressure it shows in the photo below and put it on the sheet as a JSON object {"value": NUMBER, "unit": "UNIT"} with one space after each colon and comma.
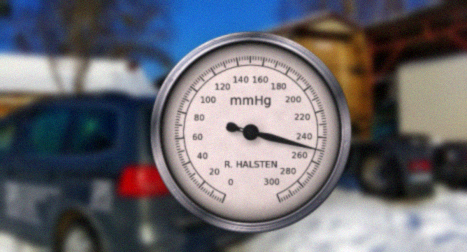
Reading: {"value": 250, "unit": "mmHg"}
